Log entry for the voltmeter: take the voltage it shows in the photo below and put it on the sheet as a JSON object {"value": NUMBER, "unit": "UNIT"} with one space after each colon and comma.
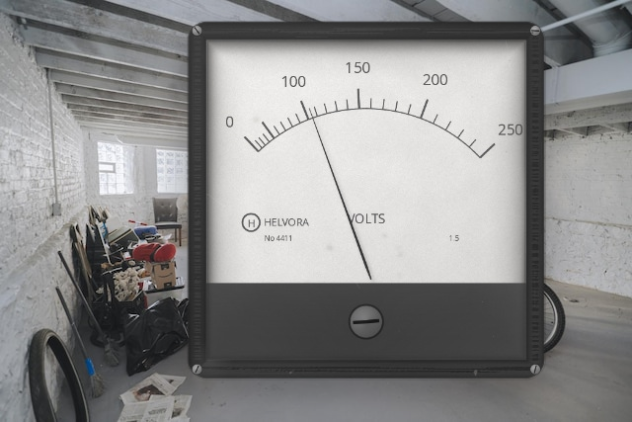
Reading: {"value": 105, "unit": "V"}
